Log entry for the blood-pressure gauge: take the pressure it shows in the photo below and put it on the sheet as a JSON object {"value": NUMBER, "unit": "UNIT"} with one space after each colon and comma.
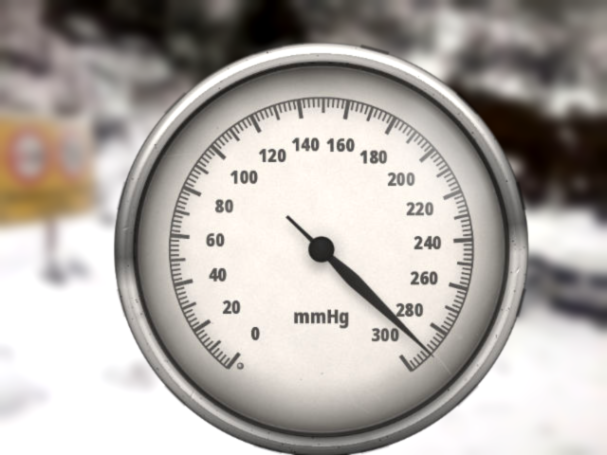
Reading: {"value": 290, "unit": "mmHg"}
